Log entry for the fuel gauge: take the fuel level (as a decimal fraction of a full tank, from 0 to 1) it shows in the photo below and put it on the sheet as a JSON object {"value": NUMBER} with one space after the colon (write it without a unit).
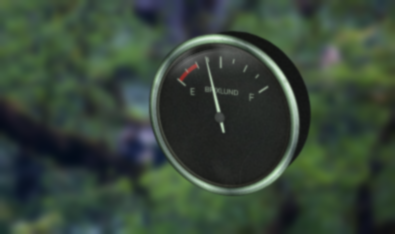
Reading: {"value": 0.375}
